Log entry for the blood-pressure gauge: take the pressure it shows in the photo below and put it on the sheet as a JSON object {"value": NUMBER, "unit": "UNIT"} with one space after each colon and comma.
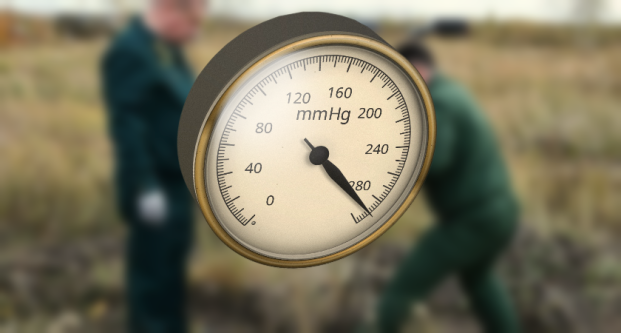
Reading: {"value": 290, "unit": "mmHg"}
